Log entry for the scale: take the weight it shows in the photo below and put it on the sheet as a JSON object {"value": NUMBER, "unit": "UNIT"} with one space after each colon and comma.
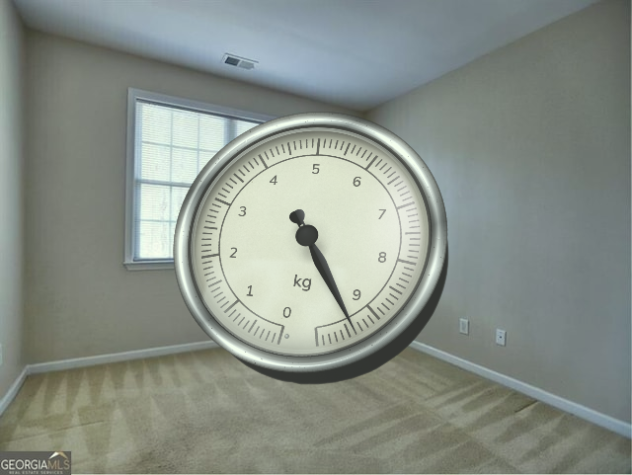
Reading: {"value": 9.4, "unit": "kg"}
